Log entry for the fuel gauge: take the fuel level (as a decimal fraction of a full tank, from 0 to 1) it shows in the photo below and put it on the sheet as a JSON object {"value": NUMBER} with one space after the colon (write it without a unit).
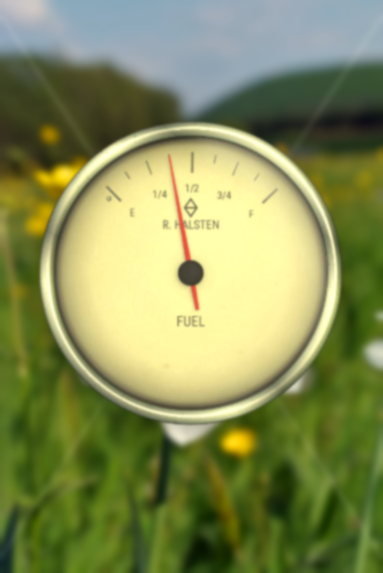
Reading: {"value": 0.375}
